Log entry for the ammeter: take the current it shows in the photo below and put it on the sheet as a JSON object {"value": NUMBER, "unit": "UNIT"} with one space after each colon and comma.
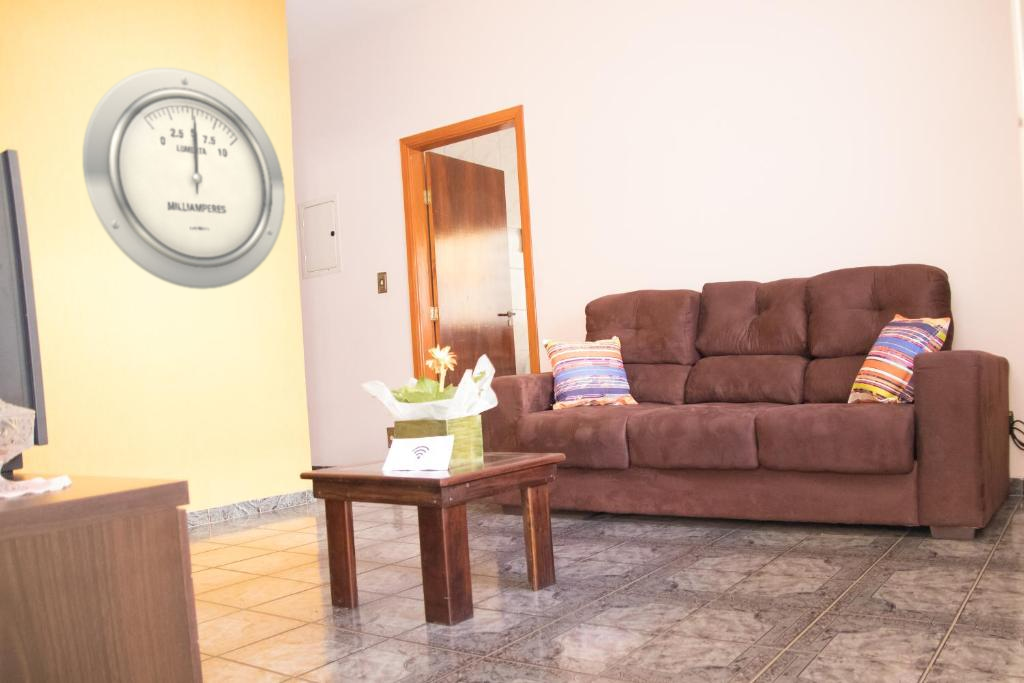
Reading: {"value": 5, "unit": "mA"}
